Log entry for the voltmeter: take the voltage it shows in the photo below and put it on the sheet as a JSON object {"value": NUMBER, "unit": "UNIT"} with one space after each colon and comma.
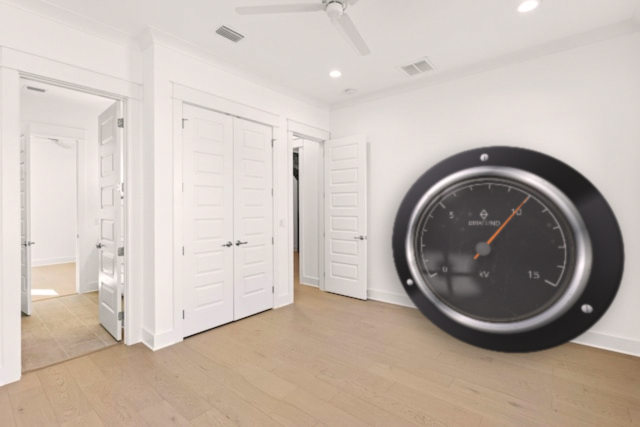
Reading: {"value": 10, "unit": "kV"}
